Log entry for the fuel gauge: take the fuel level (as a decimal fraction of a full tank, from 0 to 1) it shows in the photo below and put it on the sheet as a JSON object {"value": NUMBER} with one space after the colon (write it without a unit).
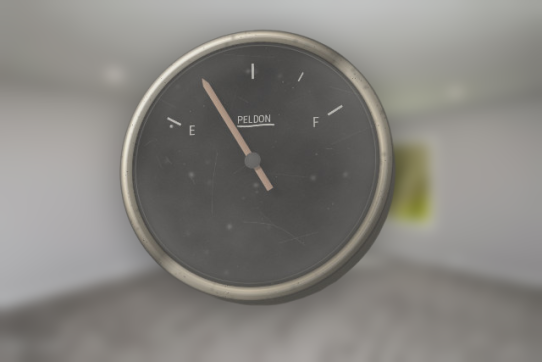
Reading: {"value": 0.25}
